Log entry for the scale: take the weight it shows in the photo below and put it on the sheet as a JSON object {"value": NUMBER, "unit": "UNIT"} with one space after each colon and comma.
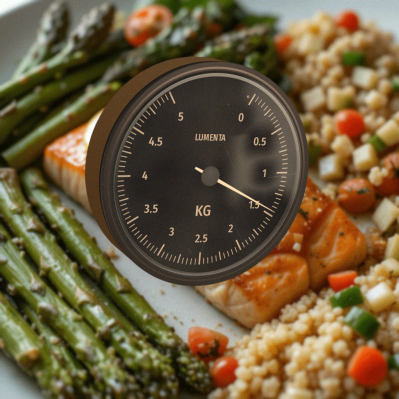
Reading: {"value": 1.45, "unit": "kg"}
